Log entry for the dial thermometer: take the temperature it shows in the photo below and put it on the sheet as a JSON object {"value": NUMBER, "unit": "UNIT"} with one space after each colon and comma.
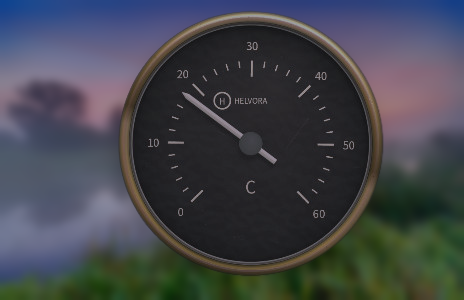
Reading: {"value": 18, "unit": "°C"}
